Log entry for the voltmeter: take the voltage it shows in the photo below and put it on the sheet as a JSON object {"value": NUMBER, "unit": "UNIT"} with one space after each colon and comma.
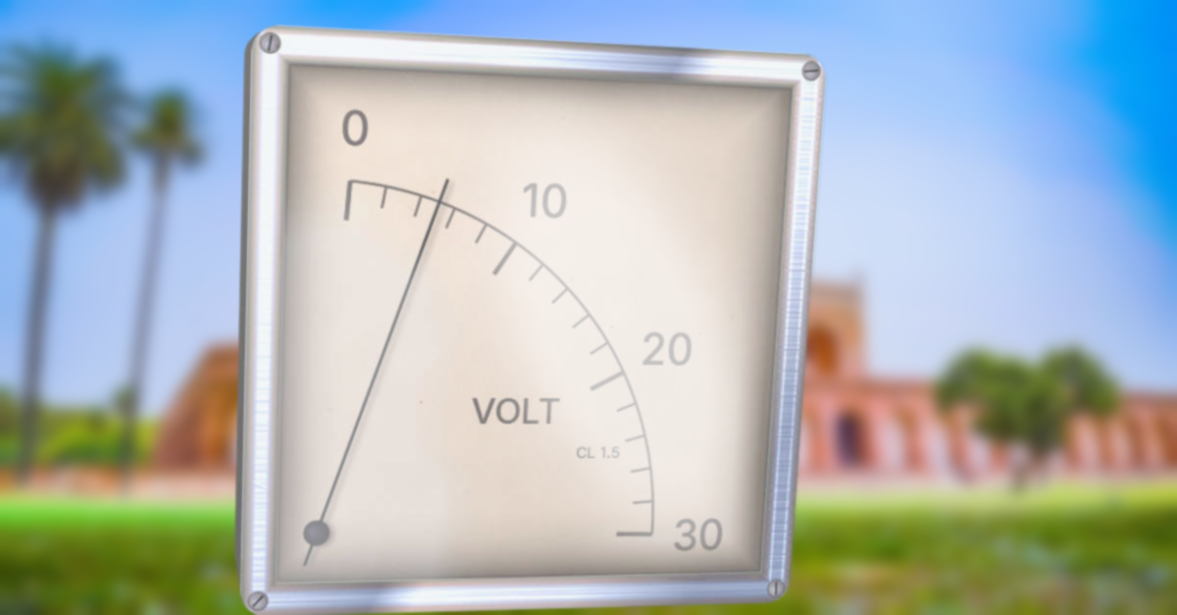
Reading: {"value": 5, "unit": "V"}
